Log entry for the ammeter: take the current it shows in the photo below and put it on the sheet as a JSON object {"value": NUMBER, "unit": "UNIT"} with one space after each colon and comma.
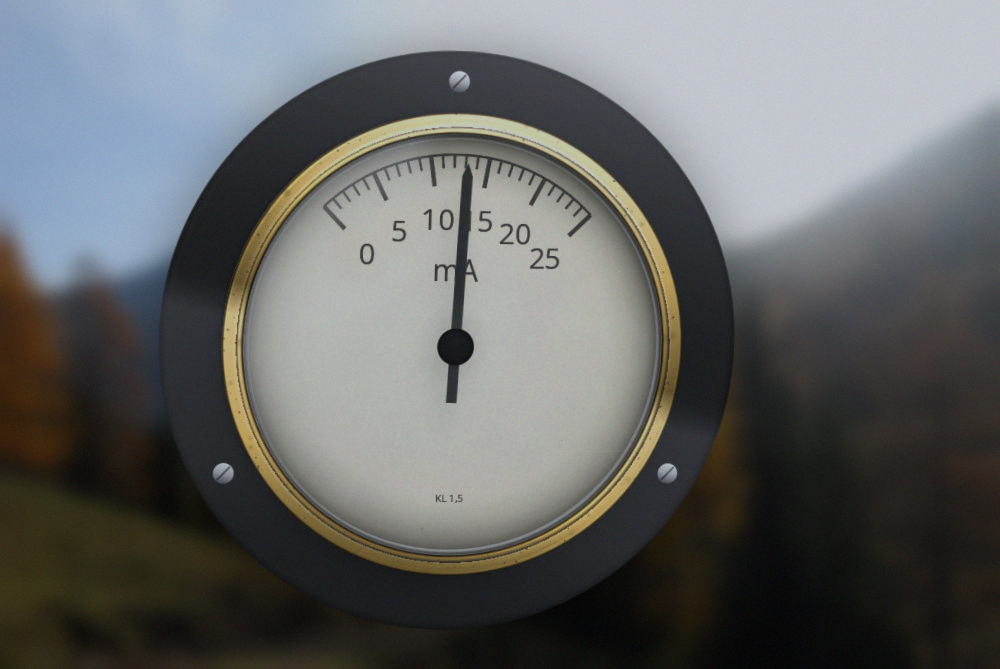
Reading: {"value": 13, "unit": "mA"}
